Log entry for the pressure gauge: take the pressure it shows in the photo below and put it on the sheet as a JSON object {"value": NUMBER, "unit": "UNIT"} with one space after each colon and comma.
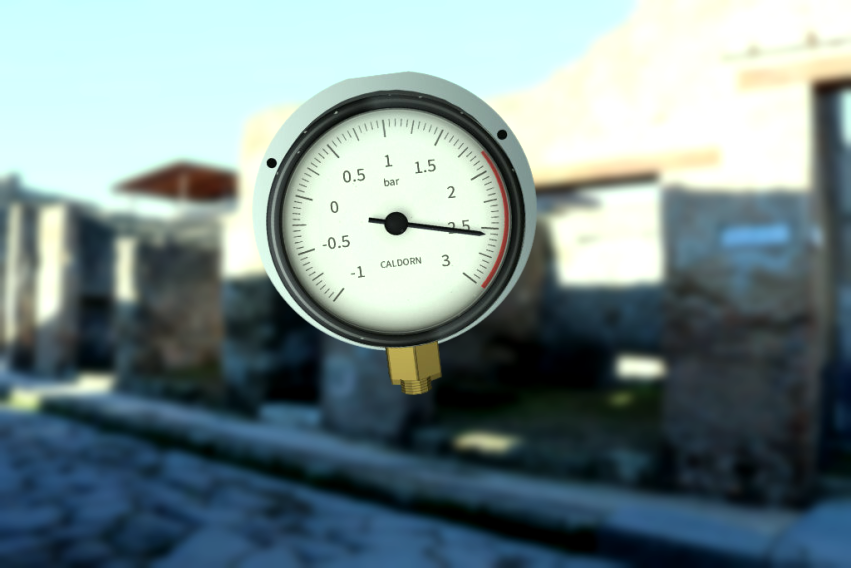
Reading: {"value": 2.55, "unit": "bar"}
